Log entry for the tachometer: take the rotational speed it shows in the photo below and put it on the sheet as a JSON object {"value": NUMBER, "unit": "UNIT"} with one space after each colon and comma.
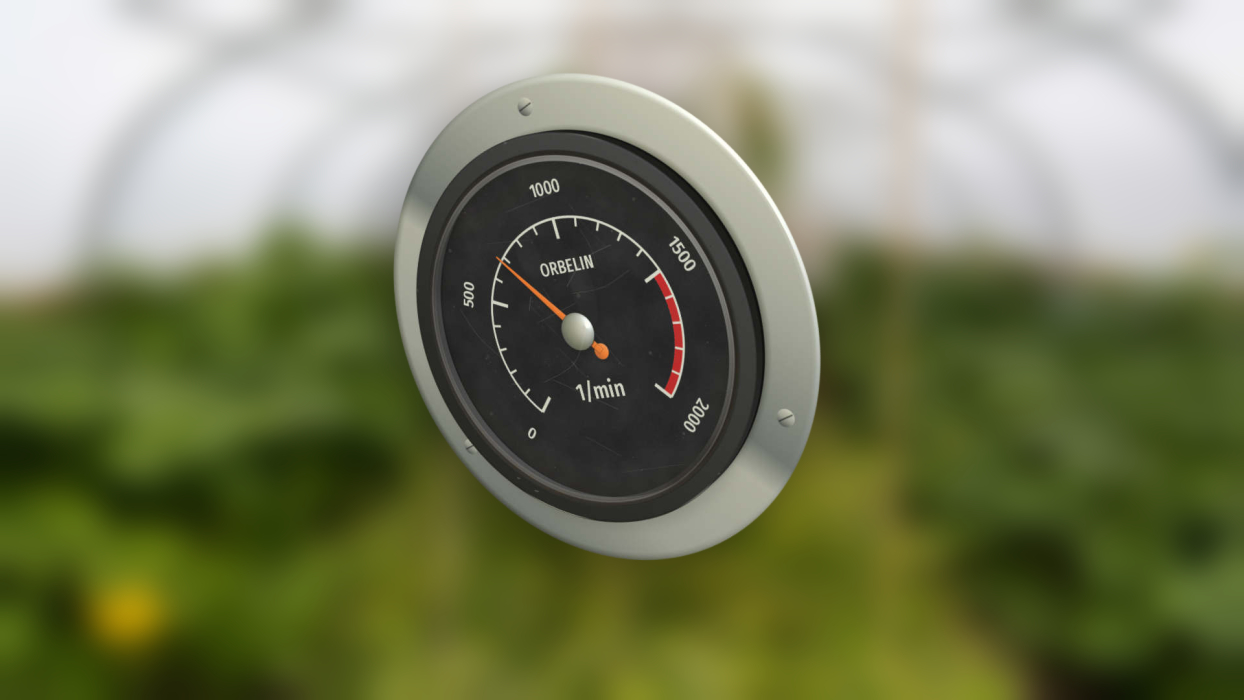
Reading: {"value": 700, "unit": "rpm"}
